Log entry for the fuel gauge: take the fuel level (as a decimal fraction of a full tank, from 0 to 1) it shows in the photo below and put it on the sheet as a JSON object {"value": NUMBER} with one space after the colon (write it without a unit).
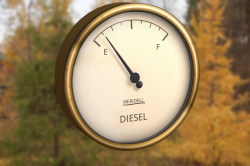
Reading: {"value": 0.125}
